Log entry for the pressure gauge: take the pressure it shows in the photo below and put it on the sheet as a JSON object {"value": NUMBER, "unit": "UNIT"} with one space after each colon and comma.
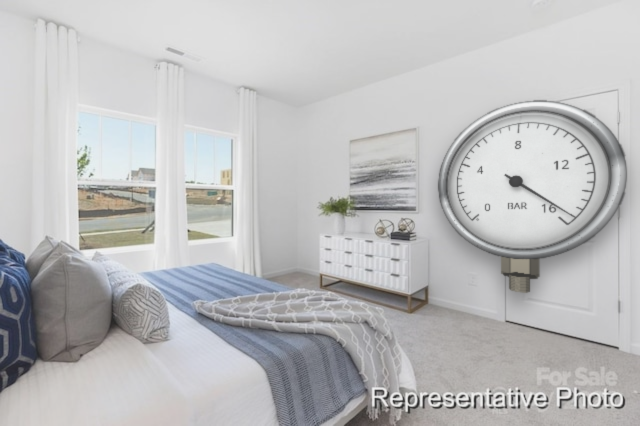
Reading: {"value": 15.5, "unit": "bar"}
